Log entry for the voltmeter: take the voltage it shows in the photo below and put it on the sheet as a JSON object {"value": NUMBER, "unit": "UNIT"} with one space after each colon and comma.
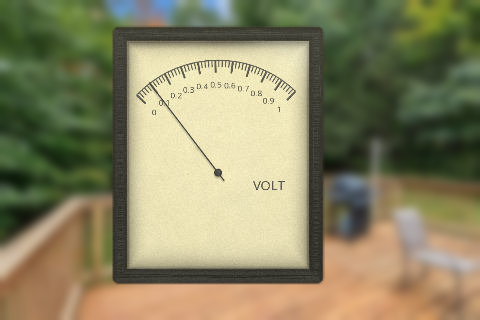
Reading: {"value": 0.1, "unit": "V"}
